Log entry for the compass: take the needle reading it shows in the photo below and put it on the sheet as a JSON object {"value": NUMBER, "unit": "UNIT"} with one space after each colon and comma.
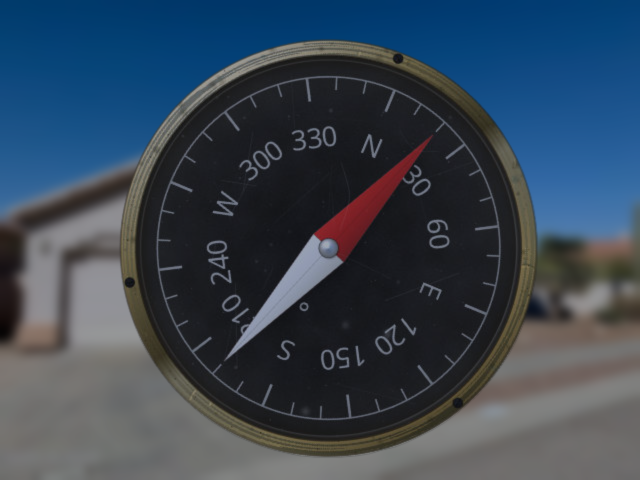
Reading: {"value": 20, "unit": "°"}
